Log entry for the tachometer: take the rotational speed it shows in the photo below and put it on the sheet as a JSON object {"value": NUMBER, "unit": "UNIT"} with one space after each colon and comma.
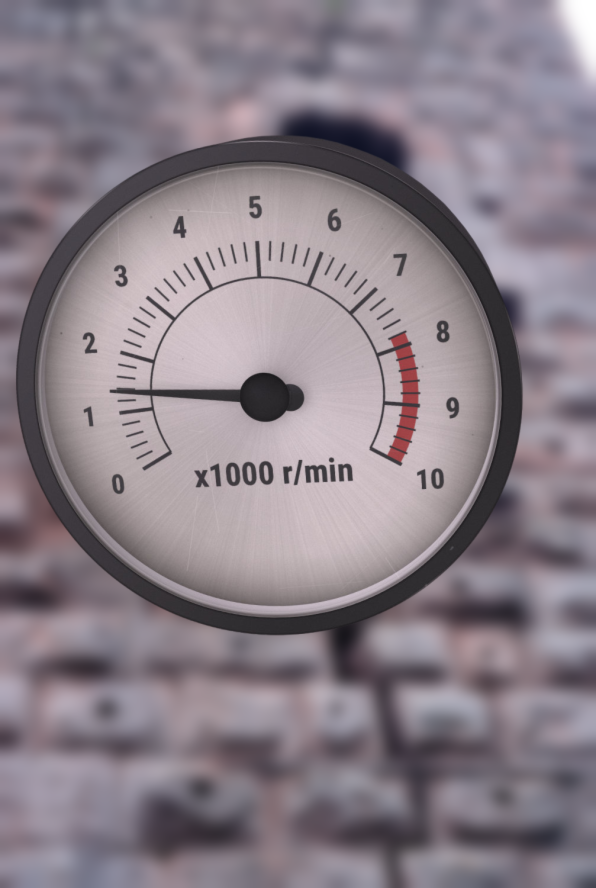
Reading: {"value": 1400, "unit": "rpm"}
